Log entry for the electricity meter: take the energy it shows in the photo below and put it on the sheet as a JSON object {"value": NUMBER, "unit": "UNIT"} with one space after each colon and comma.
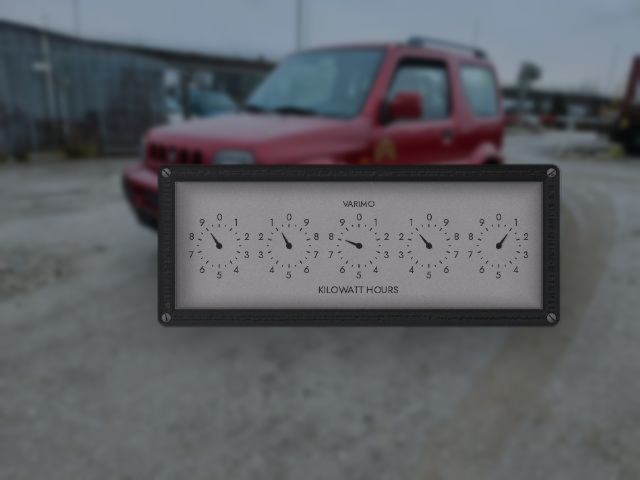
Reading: {"value": 90811, "unit": "kWh"}
